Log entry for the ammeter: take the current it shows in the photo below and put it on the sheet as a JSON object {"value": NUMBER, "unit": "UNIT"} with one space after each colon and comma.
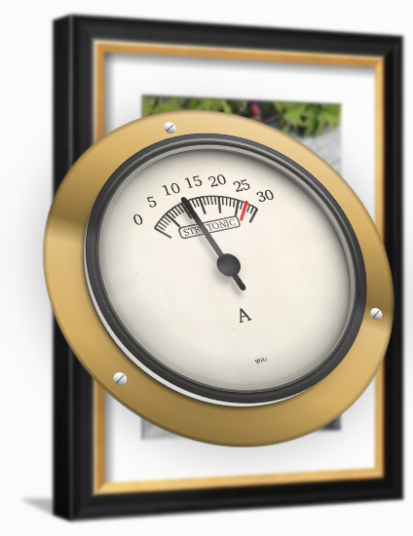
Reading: {"value": 10, "unit": "A"}
